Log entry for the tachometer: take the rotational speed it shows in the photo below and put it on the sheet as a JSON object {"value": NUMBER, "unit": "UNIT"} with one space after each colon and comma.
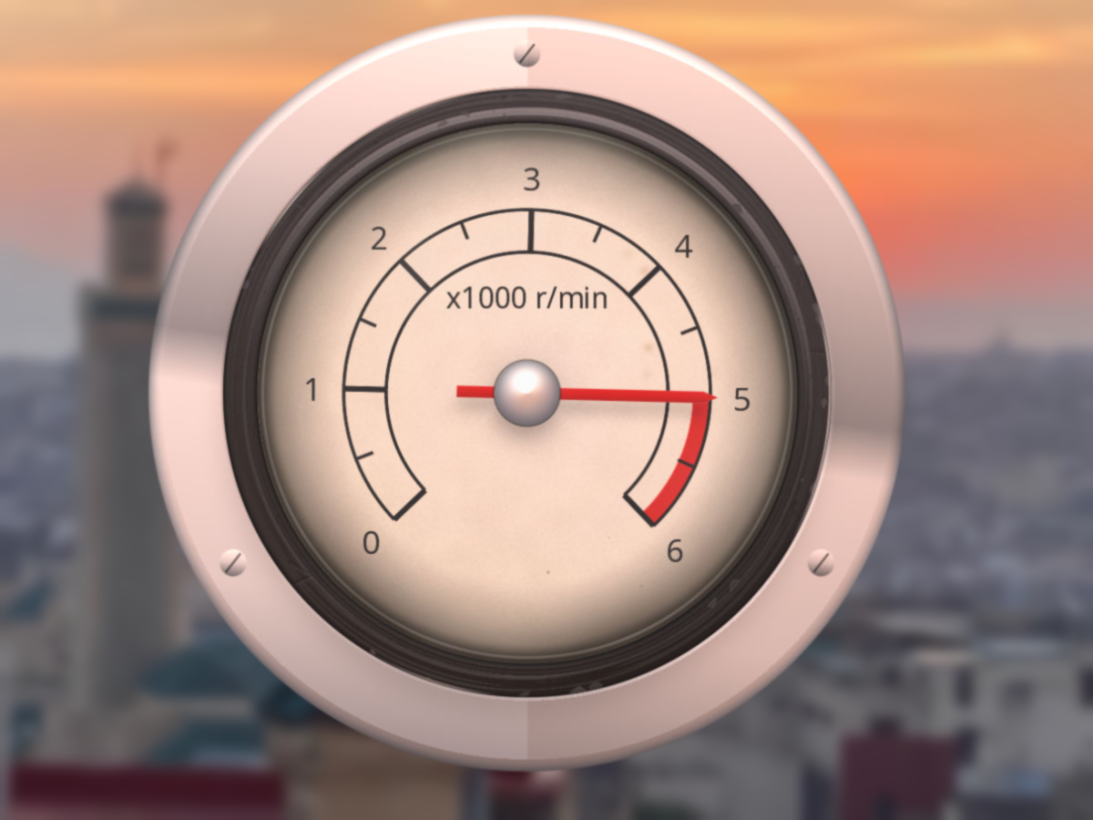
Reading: {"value": 5000, "unit": "rpm"}
